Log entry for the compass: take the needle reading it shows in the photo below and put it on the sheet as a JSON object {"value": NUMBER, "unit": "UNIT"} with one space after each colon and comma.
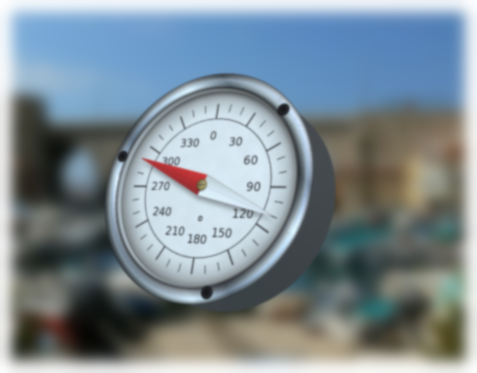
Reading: {"value": 290, "unit": "°"}
